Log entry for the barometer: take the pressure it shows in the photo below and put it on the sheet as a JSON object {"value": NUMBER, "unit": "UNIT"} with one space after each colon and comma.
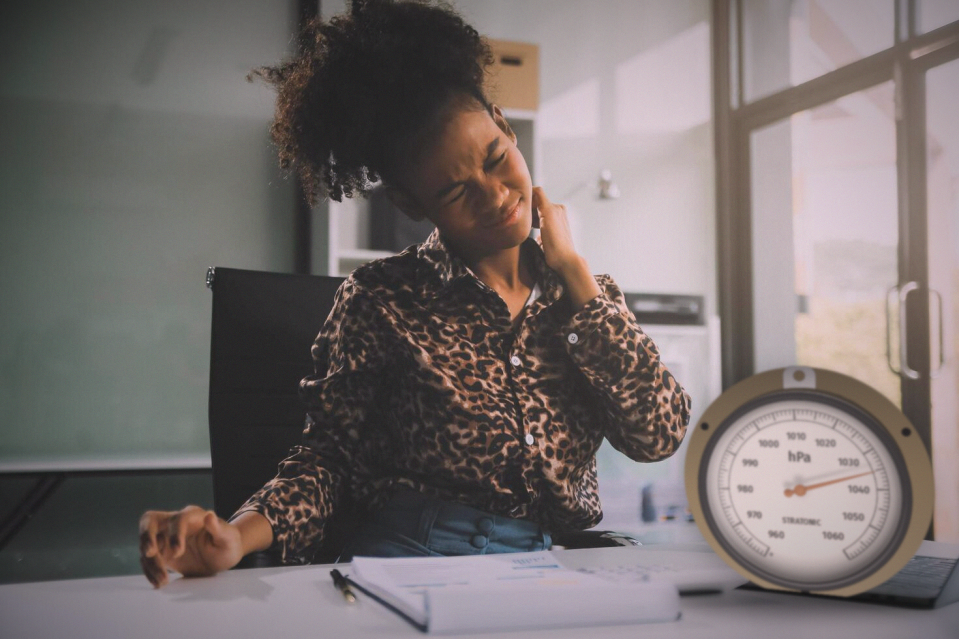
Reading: {"value": 1035, "unit": "hPa"}
